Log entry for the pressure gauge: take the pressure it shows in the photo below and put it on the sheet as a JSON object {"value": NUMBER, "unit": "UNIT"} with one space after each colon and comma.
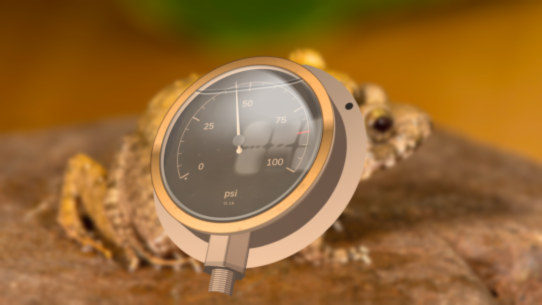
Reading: {"value": 45, "unit": "psi"}
